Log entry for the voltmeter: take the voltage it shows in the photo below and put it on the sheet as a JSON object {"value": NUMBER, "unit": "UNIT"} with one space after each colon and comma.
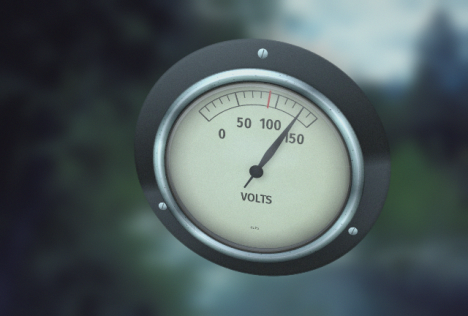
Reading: {"value": 130, "unit": "V"}
